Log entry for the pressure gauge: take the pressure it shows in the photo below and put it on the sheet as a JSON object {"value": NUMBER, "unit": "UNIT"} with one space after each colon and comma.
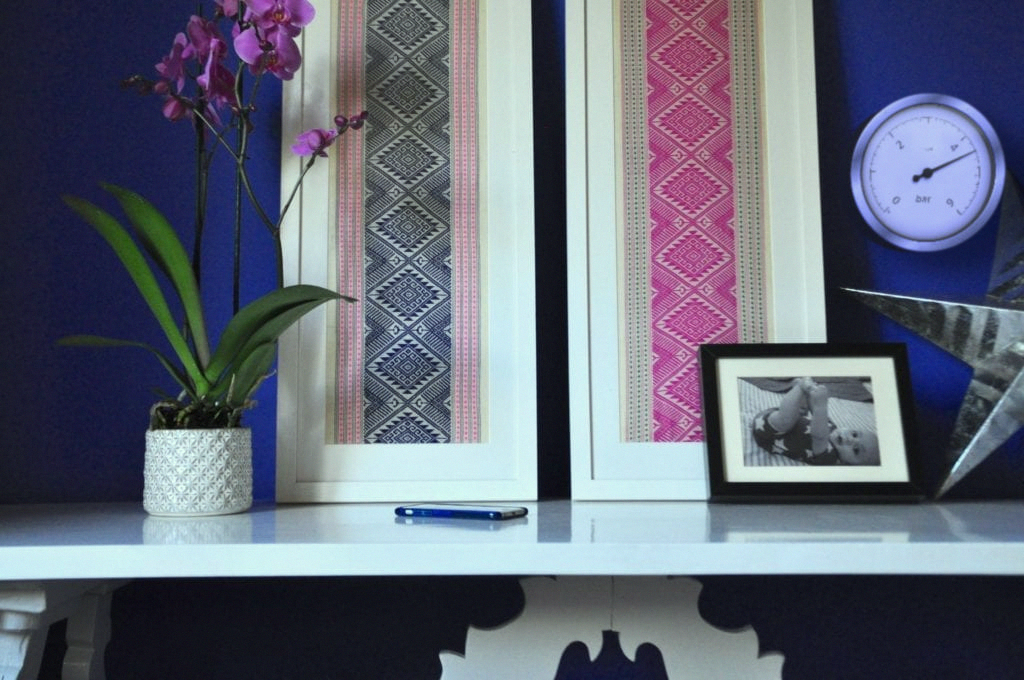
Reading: {"value": 4.4, "unit": "bar"}
